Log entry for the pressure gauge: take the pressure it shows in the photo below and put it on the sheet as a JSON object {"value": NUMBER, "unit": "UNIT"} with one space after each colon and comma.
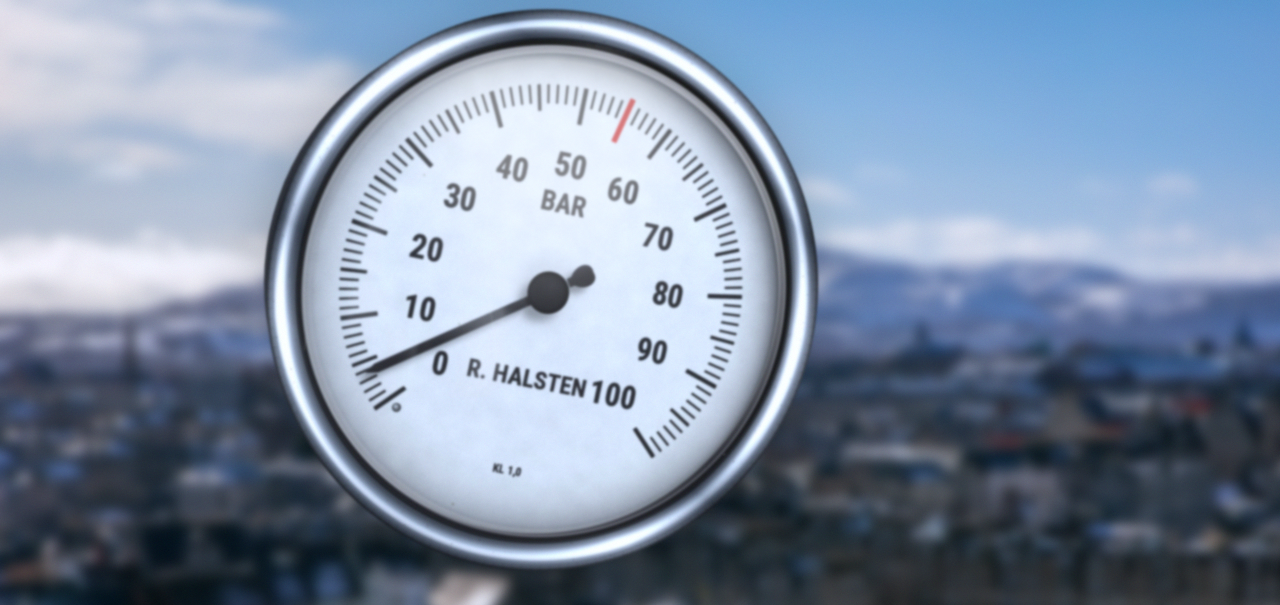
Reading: {"value": 4, "unit": "bar"}
